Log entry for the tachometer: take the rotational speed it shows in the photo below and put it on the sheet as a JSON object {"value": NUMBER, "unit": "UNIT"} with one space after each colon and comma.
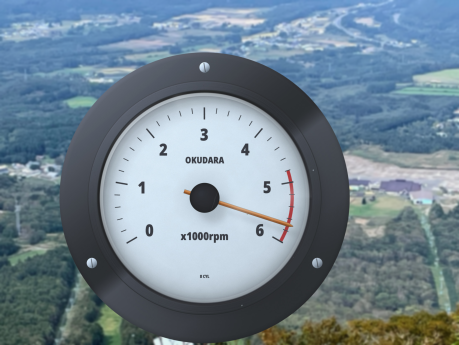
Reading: {"value": 5700, "unit": "rpm"}
